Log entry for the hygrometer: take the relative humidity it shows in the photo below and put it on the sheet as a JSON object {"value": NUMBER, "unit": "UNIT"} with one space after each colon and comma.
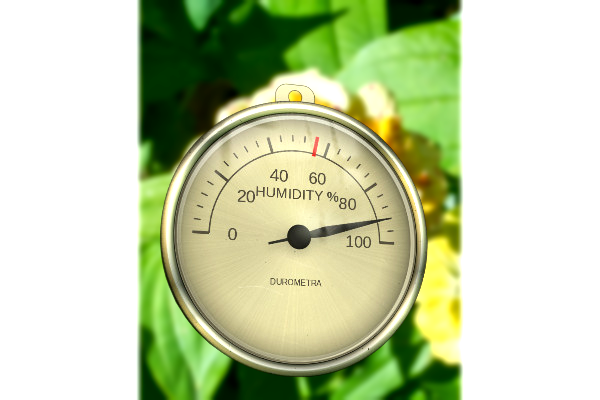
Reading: {"value": 92, "unit": "%"}
